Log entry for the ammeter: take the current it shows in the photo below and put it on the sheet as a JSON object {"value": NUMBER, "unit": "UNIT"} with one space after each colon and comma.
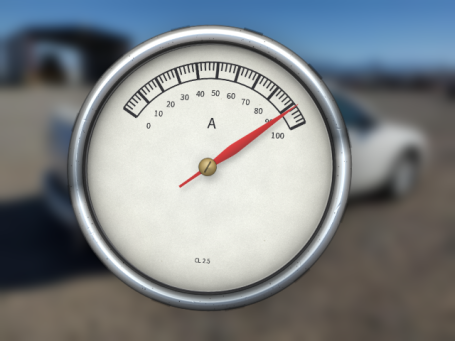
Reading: {"value": 92, "unit": "A"}
